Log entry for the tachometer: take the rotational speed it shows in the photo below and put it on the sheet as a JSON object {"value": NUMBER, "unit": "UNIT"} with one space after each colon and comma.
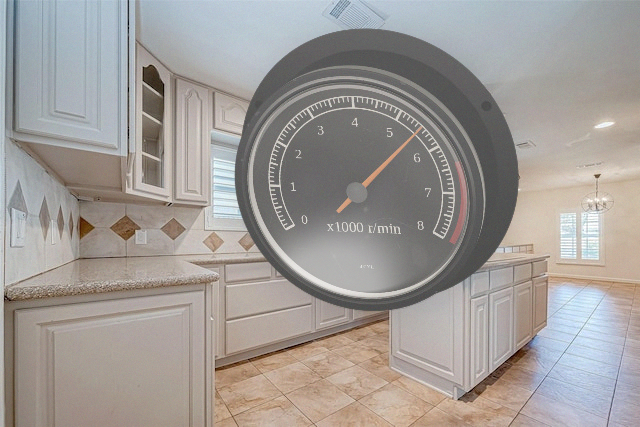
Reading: {"value": 5500, "unit": "rpm"}
